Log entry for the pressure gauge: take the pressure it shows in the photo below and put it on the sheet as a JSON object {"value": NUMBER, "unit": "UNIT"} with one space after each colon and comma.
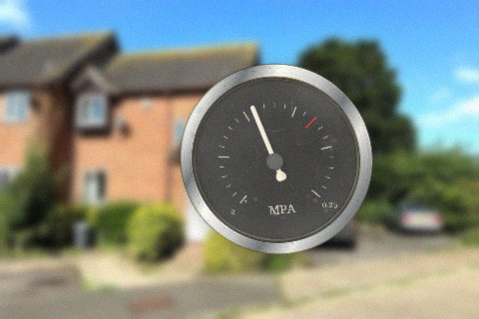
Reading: {"value": 0.11, "unit": "MPa"}
